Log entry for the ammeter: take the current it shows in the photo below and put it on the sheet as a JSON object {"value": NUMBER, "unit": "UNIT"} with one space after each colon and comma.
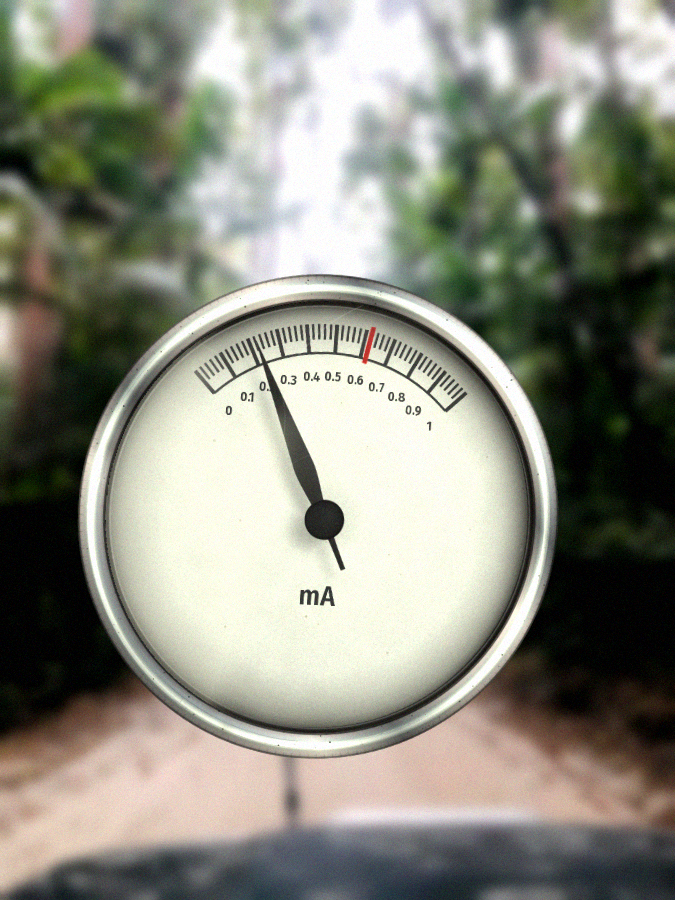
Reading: {"value": 0.22, "unit": "mA"}
